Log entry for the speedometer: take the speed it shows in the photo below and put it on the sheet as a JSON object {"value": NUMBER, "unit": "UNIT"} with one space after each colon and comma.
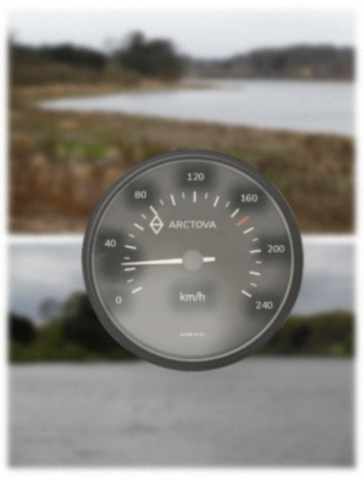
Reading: {"value": 25, "unit": "km/h"}
